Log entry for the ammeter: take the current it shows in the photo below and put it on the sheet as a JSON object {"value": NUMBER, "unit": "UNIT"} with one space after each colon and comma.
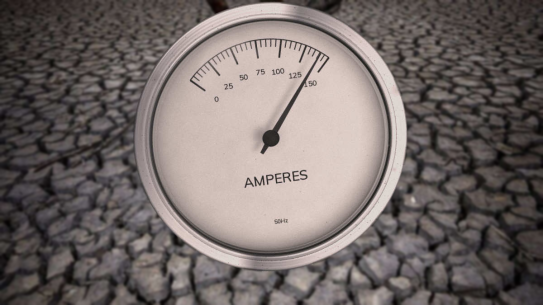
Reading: {"value": 140, "unit": "A"}
